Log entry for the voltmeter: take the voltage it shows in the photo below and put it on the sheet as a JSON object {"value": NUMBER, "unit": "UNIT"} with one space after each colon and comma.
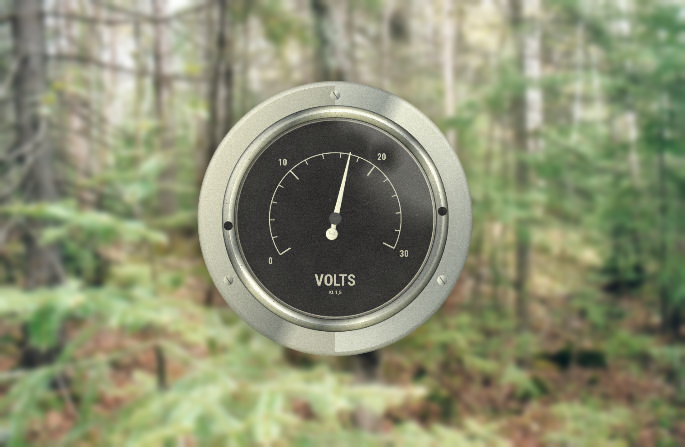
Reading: {"value": 17, "unit": "V"}
